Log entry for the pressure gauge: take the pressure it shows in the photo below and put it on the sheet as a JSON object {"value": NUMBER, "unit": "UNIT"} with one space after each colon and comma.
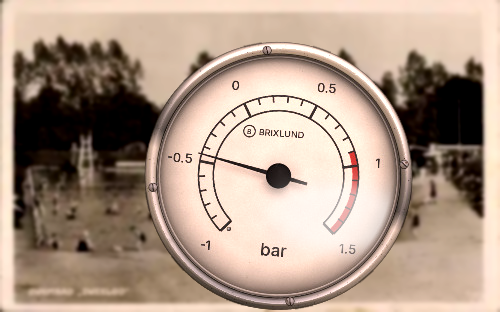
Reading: {"value": -0.45, "unit": "bar"}
